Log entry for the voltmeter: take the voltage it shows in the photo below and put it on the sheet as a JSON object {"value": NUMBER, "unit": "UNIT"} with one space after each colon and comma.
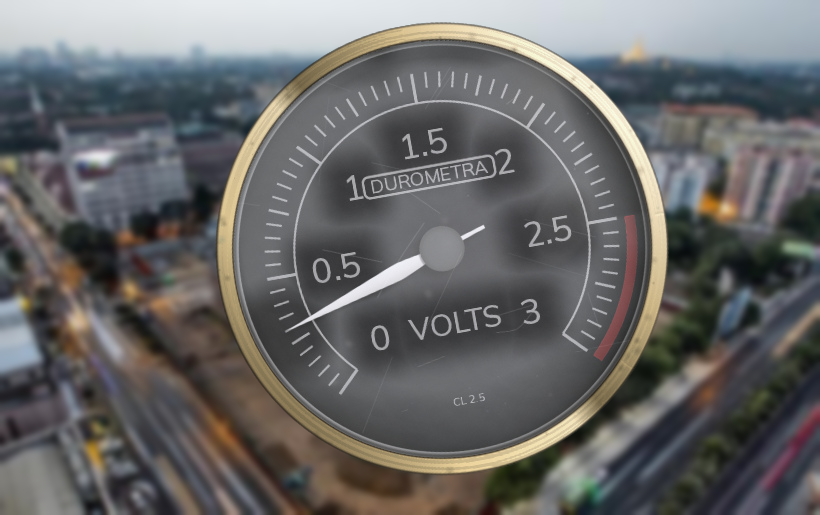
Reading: {"value": 0.3, "unit": "V"}
